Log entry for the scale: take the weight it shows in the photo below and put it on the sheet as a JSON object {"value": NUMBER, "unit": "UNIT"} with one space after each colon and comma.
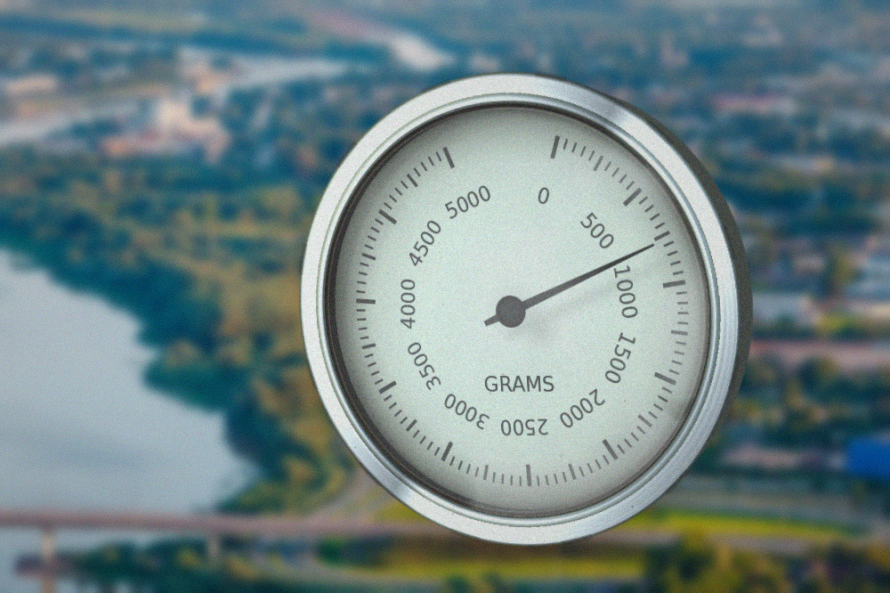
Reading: {"value": 775, "unit": "g"}
